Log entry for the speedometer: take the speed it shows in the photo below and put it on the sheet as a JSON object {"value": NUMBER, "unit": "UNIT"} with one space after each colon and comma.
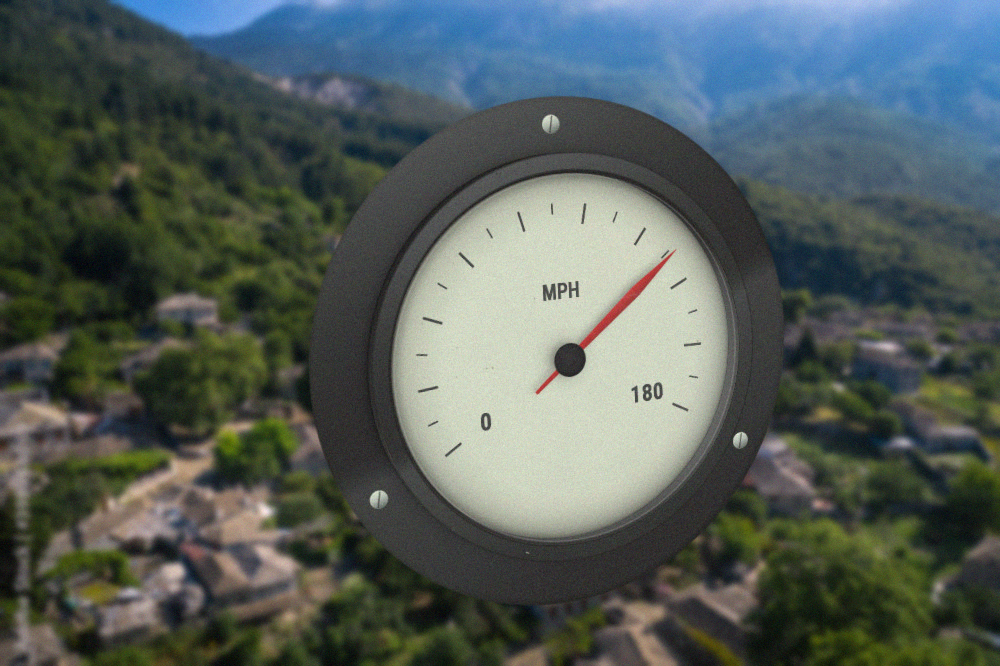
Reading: {"value": 130, "unit": "mph"}
